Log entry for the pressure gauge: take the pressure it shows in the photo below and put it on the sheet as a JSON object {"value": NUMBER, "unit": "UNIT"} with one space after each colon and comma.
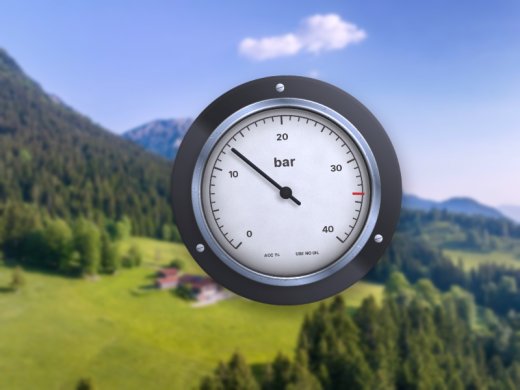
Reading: {"value": 13, "unit": "bar"}
